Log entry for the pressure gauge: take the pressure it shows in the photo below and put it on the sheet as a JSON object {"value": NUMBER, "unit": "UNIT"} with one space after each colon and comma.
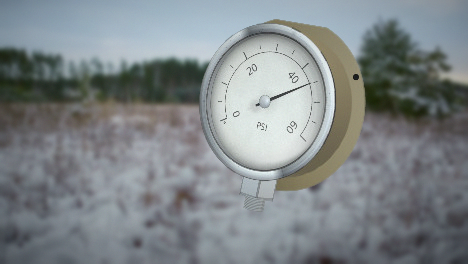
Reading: {"value": 45, "unit": "psi"}
